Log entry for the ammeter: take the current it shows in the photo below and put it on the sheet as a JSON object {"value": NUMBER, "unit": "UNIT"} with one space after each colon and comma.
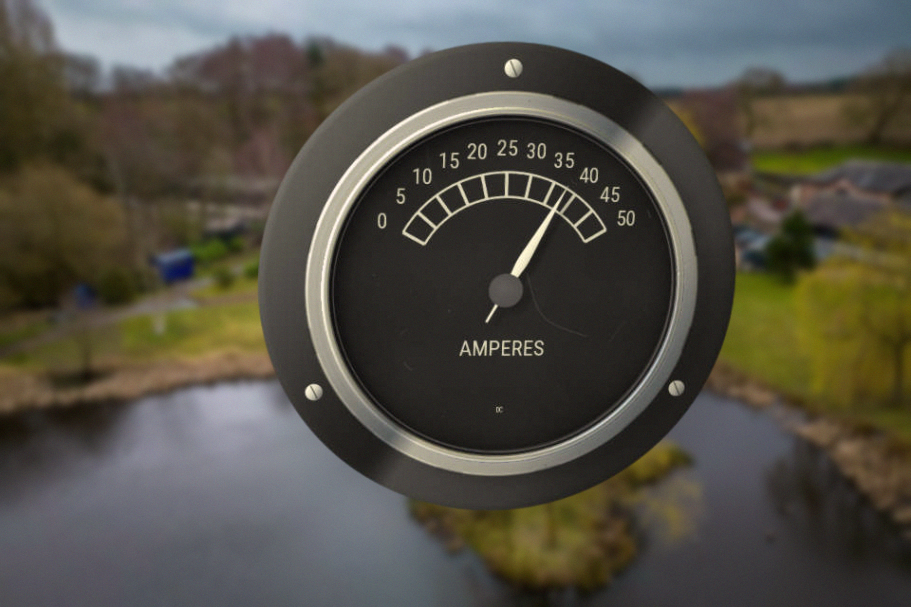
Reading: {"value": 37.5, "unit": "A"}
